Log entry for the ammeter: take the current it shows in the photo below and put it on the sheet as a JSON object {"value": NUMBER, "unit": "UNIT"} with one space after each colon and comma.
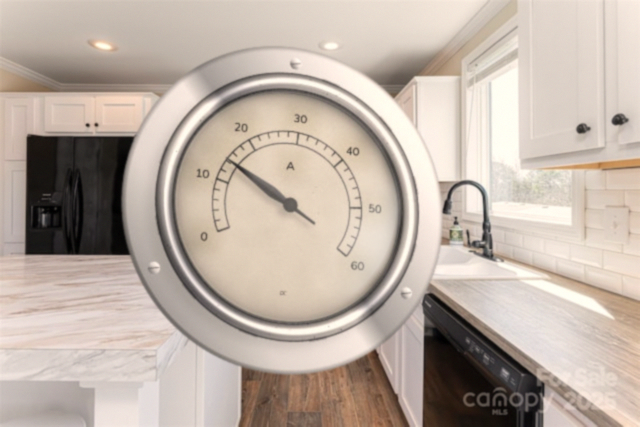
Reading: {"value": 14, "unit": "A"}
